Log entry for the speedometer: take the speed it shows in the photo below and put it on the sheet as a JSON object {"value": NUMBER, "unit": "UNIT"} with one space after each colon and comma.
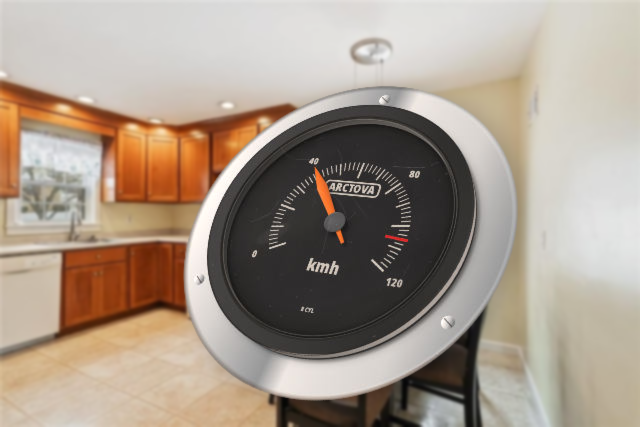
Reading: {"value": 40, "unit": "km/h"}
